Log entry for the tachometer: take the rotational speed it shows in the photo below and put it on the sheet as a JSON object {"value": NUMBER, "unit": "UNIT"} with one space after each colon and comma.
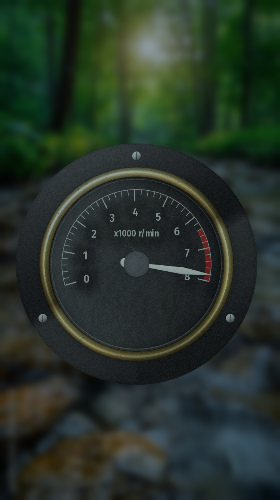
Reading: {"value": 7800, "unit": "rpm"}
